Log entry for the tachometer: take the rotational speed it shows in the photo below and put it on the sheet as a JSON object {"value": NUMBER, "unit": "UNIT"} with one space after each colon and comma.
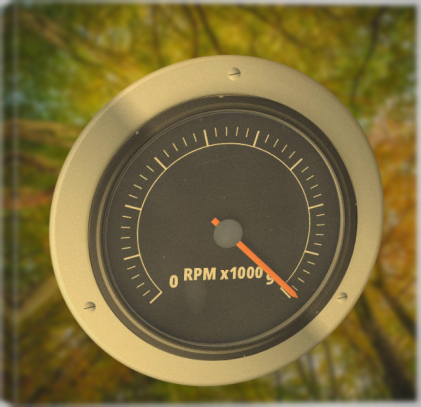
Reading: {"value": 8900, "unit": "rpm"}
